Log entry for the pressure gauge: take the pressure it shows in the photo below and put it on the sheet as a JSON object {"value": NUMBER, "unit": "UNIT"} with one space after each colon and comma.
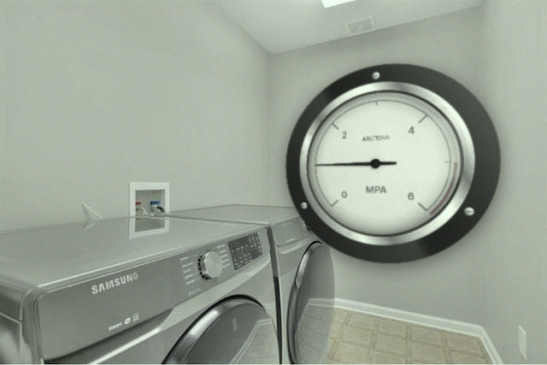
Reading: {"value": 1, "unit": "MPa"}
